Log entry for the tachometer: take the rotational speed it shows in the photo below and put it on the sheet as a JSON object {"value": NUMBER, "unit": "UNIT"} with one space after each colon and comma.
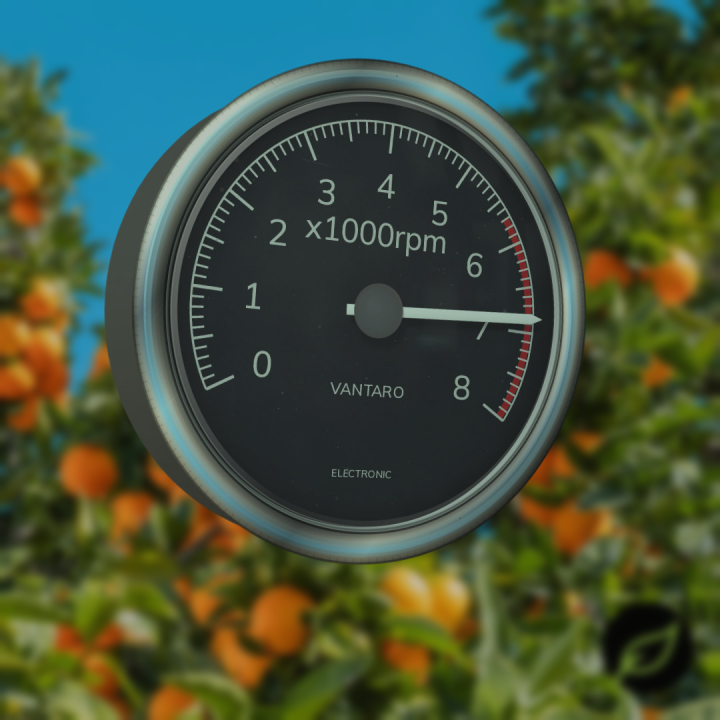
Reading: {"value": 6850, "unit": "rpm"}
